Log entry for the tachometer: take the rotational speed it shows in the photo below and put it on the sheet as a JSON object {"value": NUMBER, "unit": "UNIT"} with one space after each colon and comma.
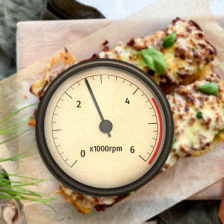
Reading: {"value": 2600, "unit": "rpm"}
